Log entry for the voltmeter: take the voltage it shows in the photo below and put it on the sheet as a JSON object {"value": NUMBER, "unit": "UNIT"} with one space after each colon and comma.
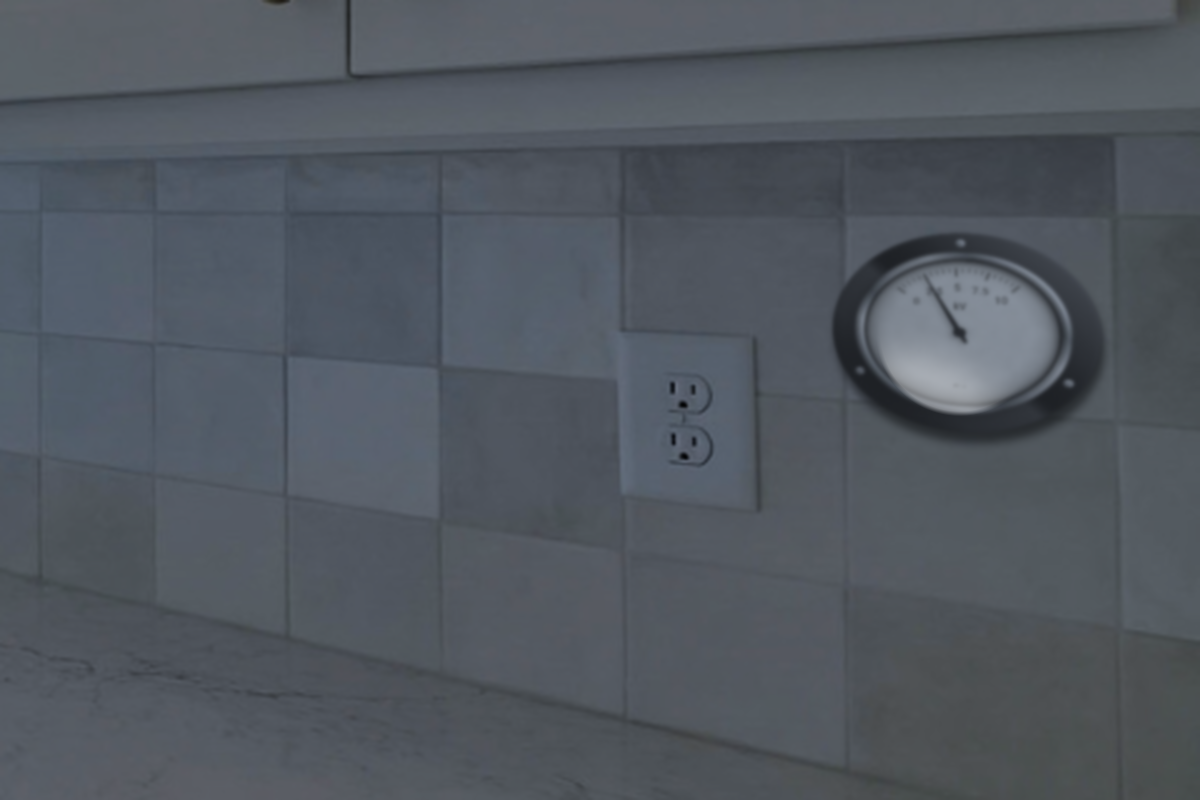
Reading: {"value": 2.5, "unit": "kV"}
